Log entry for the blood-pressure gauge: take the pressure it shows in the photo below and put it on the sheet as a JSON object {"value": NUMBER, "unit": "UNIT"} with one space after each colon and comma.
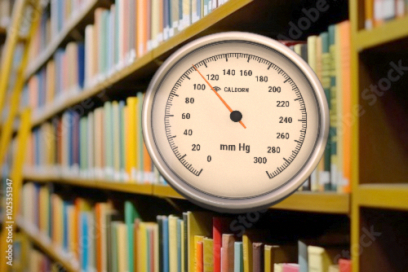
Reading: {"value": 110, "unit": "mmHg"}
